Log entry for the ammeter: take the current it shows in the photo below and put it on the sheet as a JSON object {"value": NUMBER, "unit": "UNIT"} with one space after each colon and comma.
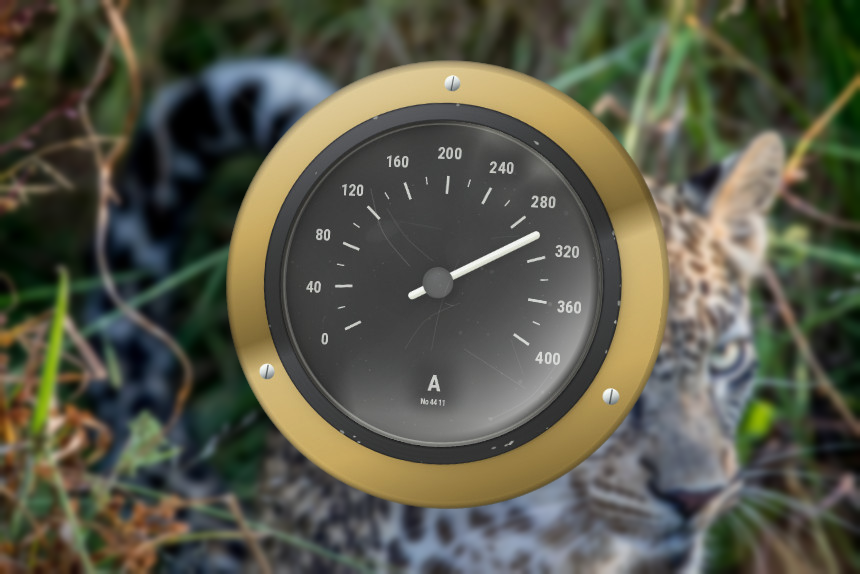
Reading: {"value": 300, "unit": "A"}
